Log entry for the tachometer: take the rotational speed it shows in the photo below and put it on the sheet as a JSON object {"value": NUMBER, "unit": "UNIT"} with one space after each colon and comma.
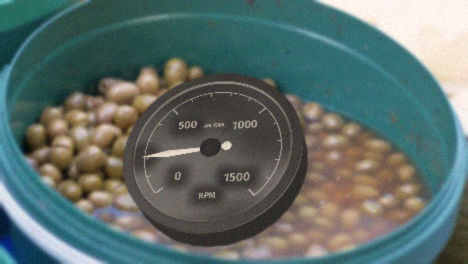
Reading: {"value": 200, "unit": "rpm"}
